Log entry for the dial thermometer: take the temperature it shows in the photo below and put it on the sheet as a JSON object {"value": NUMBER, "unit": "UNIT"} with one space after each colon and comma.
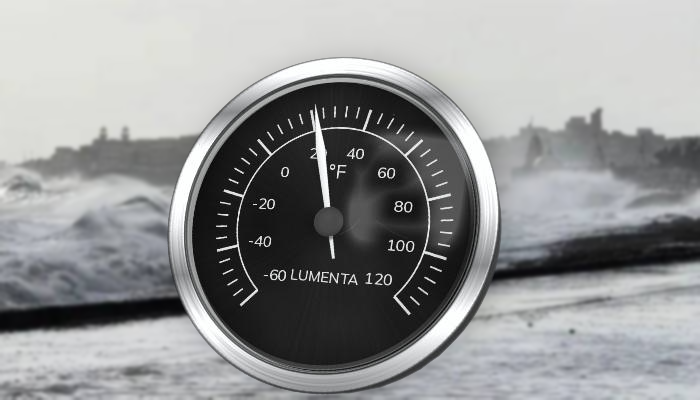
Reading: {"value": 22, "unit": "°F"}
